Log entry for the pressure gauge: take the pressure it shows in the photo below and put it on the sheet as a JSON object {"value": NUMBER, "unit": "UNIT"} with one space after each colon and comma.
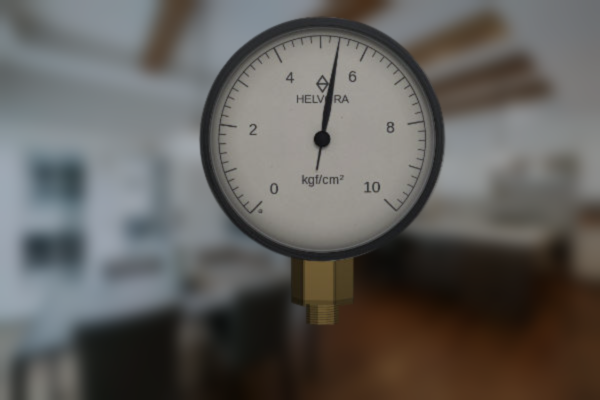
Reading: {"value": 5.4, "unit": "kg/cm²"}
